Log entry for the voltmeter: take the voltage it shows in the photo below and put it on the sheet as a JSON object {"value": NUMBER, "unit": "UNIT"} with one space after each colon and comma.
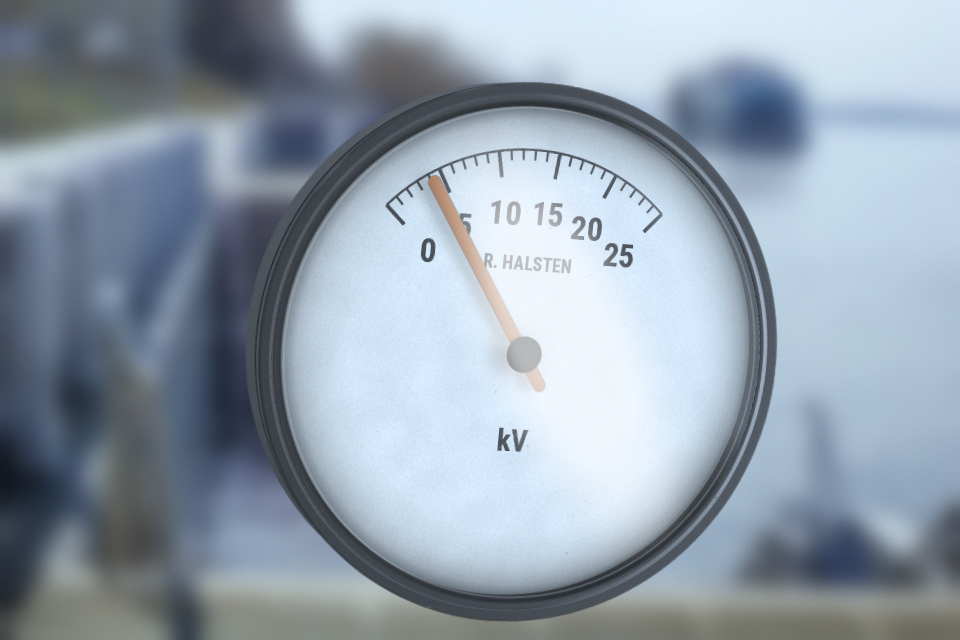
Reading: {"value": 4, "unit": "kV"}
